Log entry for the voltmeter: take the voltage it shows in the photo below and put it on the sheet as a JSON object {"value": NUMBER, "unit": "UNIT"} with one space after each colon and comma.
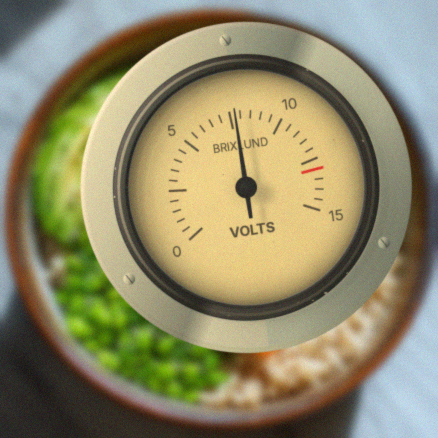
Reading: {"value": 7.75, "unit": "V"}
